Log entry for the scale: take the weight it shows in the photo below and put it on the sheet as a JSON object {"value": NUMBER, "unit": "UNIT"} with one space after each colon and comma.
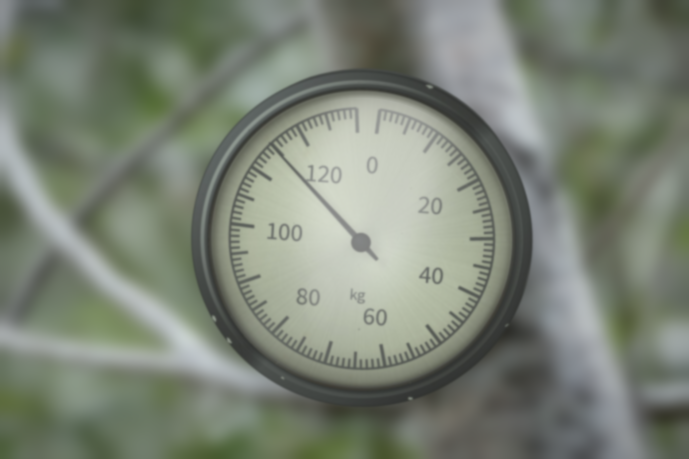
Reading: {"value": 115, "unit": "kg"}
